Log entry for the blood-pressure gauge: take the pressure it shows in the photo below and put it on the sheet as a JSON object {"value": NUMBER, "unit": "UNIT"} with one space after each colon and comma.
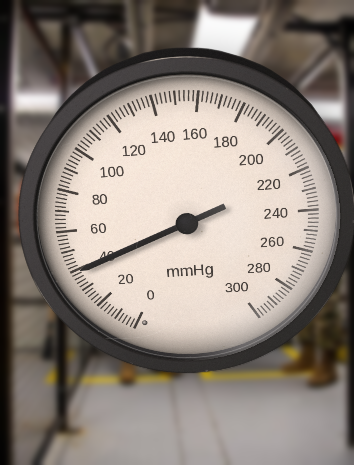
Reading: {"value": 40, "unit": "mmHg"}
